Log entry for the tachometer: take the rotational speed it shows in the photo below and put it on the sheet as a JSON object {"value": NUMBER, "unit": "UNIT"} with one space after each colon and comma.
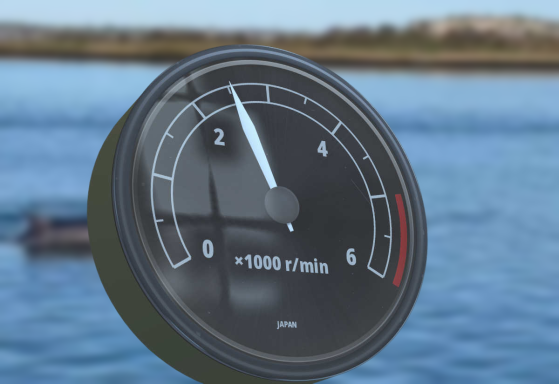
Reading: {"value": 2500, "unit": "rpm"}
